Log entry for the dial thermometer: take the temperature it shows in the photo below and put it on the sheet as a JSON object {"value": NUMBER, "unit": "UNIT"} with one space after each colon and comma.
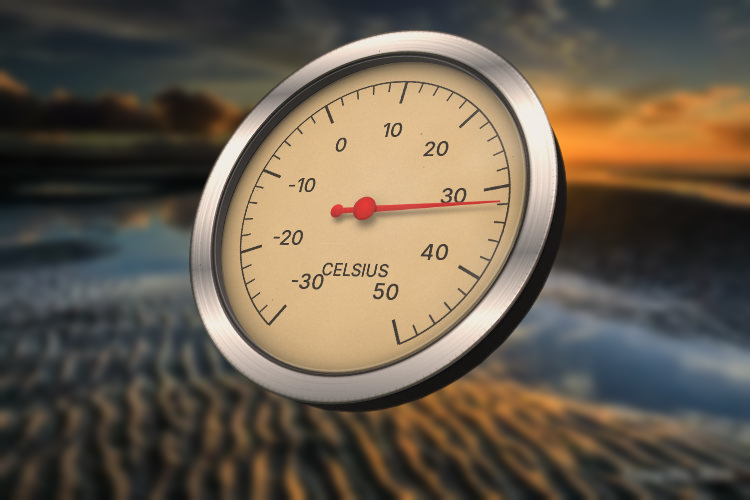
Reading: {"value": 32, "unit": "°C"}
